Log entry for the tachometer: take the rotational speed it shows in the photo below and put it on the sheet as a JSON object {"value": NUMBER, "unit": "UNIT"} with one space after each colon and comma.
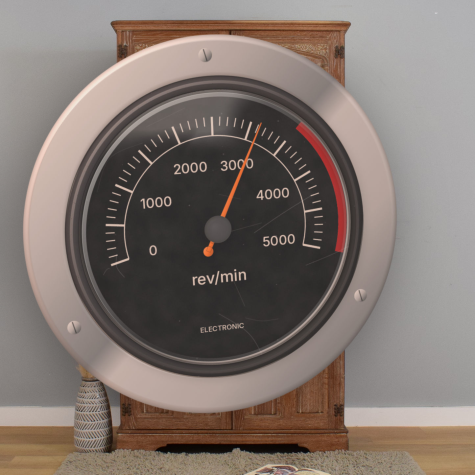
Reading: {"value": 3100, "unit": "rpm"}
